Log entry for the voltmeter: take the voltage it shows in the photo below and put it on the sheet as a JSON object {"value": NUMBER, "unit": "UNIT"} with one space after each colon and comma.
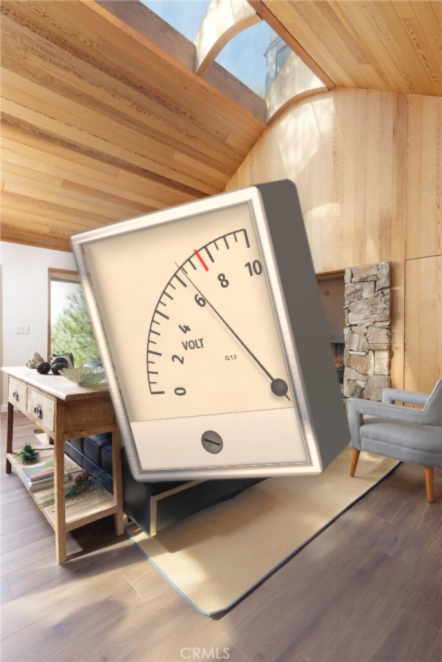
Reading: {"value": 6.5, "unit": "V"}
